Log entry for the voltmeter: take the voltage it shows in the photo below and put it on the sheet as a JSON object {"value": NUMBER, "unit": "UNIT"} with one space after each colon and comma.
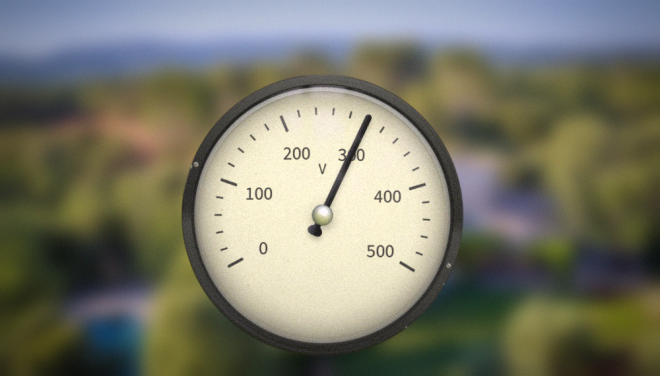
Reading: {"value": 300, "unit": "V"}
